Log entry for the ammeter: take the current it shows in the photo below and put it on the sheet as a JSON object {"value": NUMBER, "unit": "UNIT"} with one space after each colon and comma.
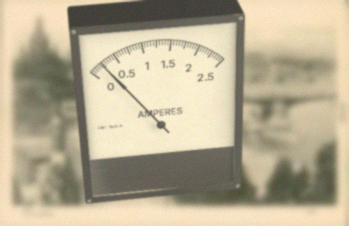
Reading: {"value": 0.25, "unit": "A"}
